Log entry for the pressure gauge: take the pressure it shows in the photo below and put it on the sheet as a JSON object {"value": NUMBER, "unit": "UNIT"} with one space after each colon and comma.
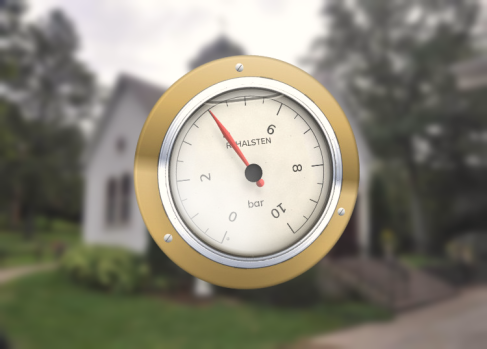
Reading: {"value": 4, "unit": "bar"}
